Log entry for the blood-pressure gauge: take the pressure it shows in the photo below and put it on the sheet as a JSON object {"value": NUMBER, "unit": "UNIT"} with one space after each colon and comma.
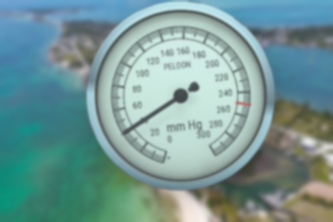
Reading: {"value": 40, "unit": "mmHg"}
